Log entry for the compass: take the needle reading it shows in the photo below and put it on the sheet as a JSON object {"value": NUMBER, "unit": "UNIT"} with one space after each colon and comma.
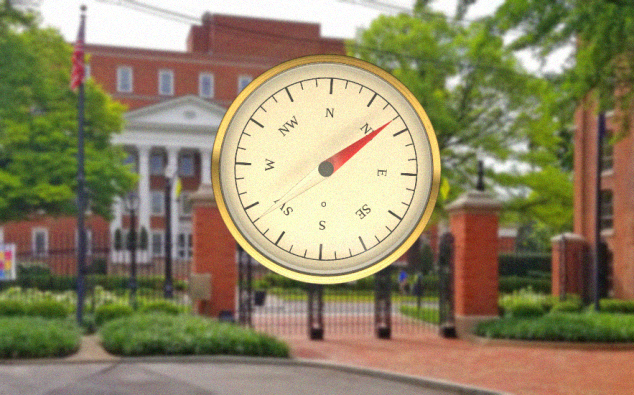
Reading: {"value": 50, "unit": "°"}
